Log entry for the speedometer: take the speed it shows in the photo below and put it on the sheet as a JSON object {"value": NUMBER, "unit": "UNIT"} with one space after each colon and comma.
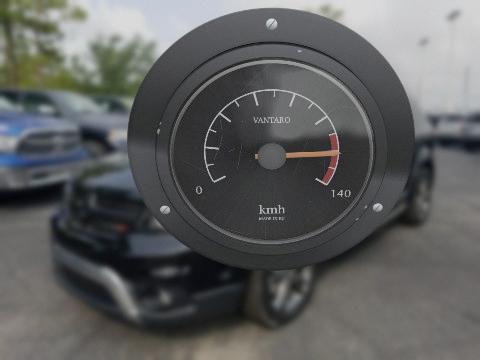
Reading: {"value": 120, "unit": "km/h"}
